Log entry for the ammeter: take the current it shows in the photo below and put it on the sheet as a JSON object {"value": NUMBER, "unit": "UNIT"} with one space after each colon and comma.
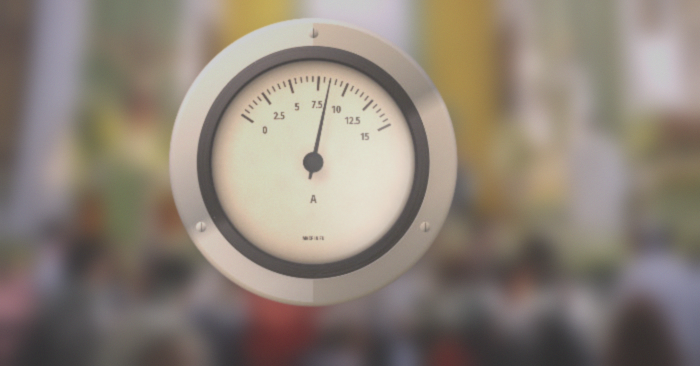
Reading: {"value": 8.5, "unit": "A"}
